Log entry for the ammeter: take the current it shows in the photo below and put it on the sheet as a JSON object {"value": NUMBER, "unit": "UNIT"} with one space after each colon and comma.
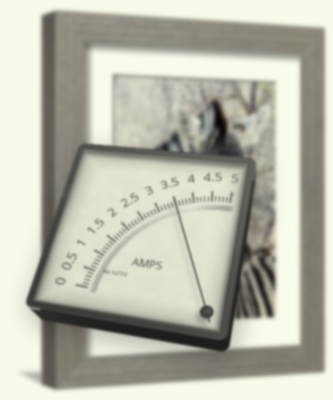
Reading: {"value": 3.5, "unit": "A"}
